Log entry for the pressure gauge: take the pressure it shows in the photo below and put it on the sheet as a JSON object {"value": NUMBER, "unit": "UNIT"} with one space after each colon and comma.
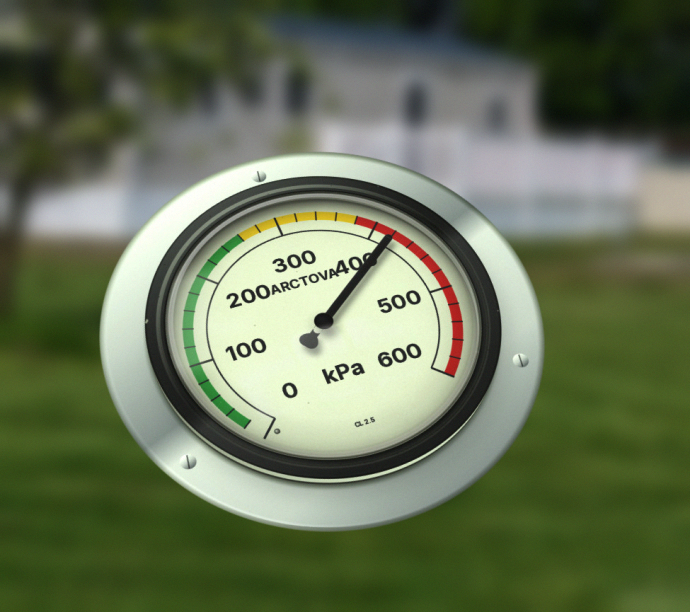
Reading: {"value": 420, "unit": "kPa"}
